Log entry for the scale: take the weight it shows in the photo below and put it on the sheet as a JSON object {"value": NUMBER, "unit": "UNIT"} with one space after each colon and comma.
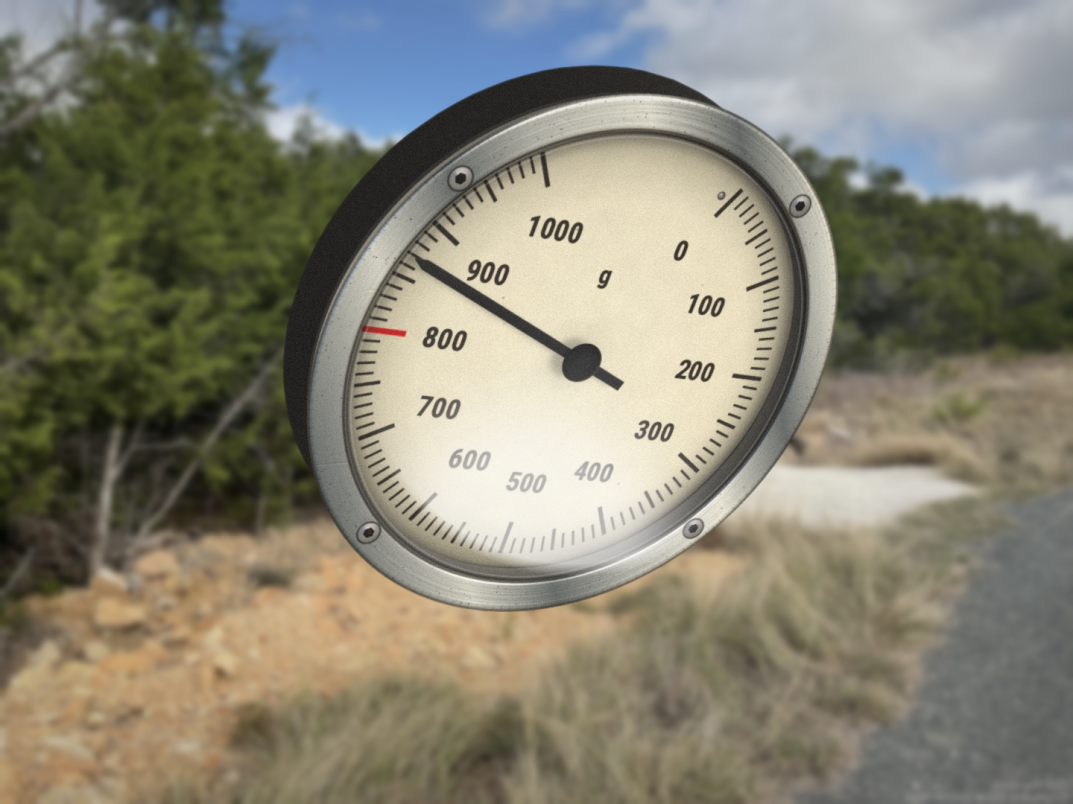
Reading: {"value": 870, "unit": "g"}
